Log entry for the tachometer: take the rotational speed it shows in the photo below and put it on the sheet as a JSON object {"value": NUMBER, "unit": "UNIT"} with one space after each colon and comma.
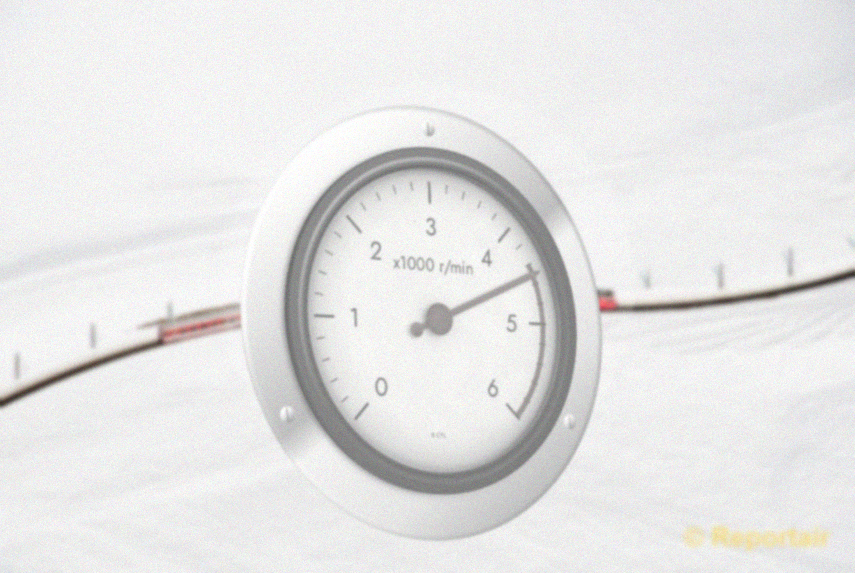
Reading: {"value": 4500, "unit": "rpm"}
